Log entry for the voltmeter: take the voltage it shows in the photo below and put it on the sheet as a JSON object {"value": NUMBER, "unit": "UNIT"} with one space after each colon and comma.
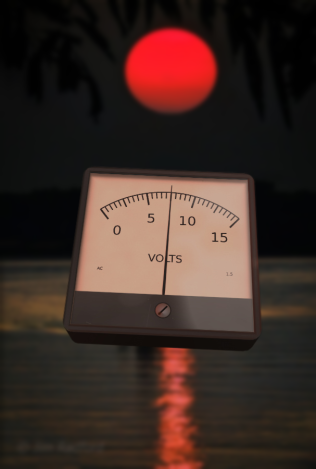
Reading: {"value": 7.5, "unit": "V"}
